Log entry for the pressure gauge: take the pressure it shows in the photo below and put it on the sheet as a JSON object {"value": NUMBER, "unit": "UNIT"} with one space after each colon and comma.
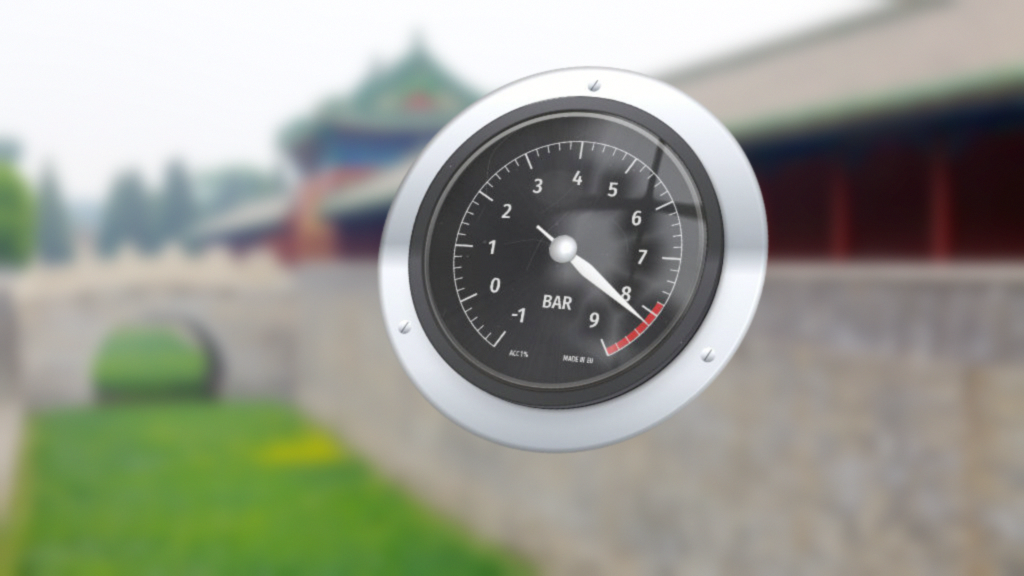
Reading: {"value": 8.2, "unit": "bar"}
